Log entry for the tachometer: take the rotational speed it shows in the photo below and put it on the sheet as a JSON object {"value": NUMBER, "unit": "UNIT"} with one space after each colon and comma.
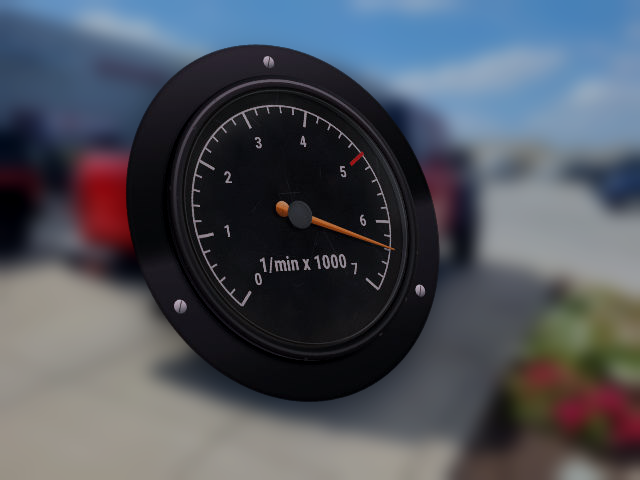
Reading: {"value": 6400, "unit": "rpm"}
